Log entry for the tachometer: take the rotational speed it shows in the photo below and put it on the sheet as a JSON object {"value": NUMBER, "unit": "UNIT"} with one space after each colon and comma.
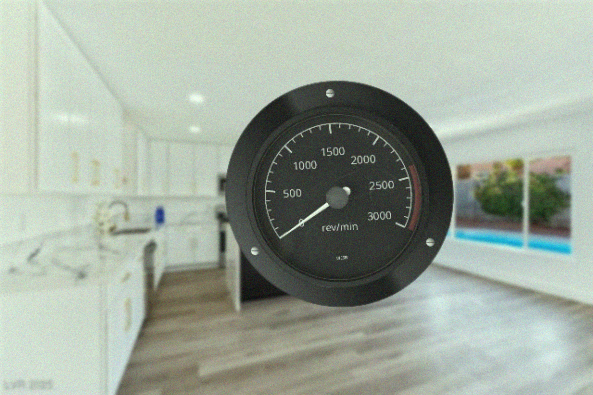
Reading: {"value": 0, "unit": "rpm"}
